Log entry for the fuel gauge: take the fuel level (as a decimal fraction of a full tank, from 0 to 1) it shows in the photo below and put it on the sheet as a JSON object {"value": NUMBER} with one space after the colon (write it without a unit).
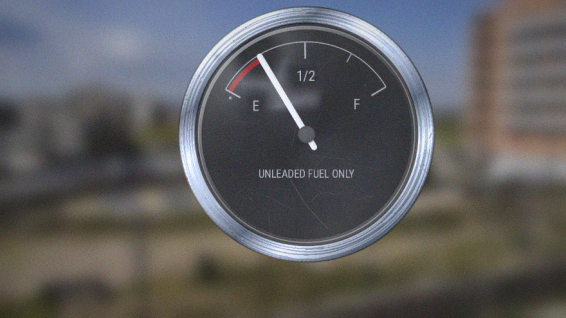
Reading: {"value": 0.25}
